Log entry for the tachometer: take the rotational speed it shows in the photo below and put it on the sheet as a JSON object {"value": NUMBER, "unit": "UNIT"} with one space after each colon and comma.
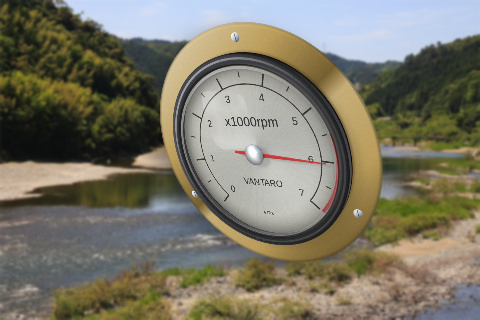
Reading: {"value": 6000, "unit": "rpm"}
